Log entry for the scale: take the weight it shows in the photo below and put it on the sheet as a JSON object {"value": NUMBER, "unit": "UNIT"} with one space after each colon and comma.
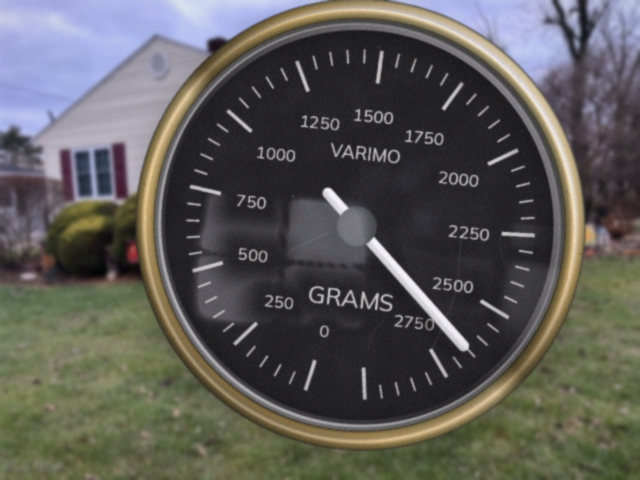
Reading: {"value": 2650, "unit": "g"}
